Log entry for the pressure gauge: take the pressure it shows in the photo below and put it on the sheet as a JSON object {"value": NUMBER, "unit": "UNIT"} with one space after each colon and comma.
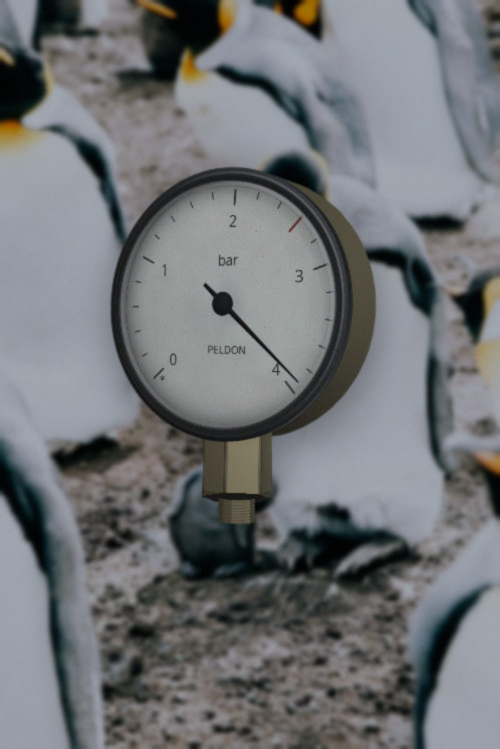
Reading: {"value": 3.9, "unit": "bar"}
